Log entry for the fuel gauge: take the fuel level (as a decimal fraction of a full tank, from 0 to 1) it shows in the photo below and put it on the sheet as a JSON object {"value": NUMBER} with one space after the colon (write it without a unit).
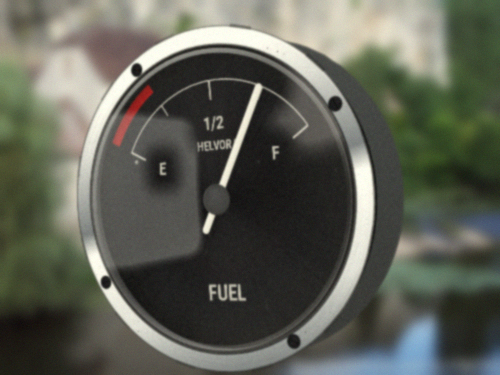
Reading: {"value": 0.75}
